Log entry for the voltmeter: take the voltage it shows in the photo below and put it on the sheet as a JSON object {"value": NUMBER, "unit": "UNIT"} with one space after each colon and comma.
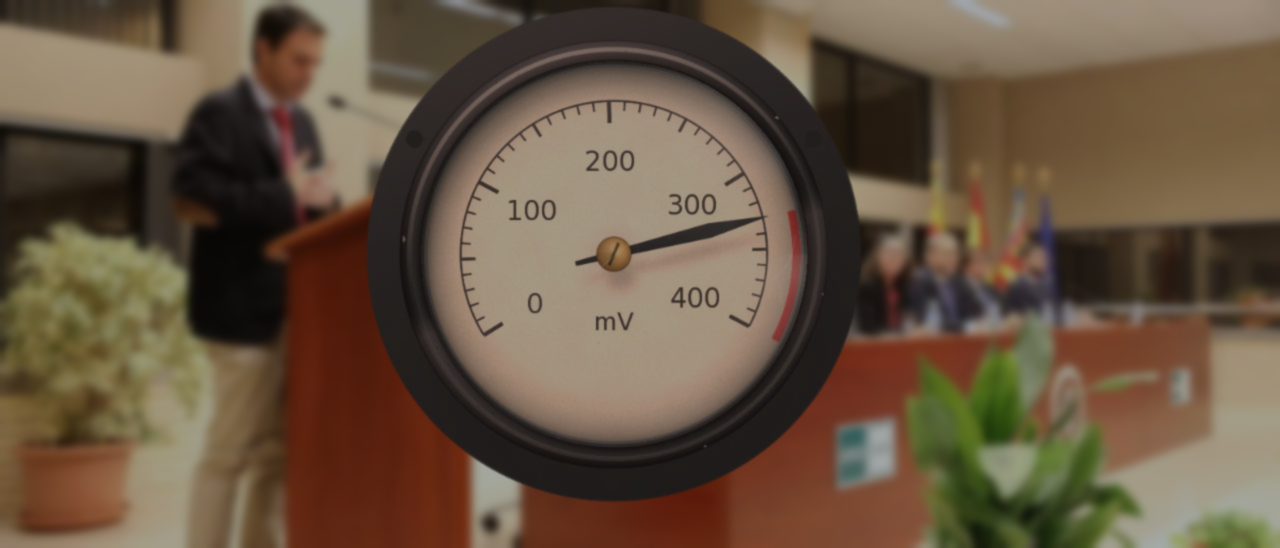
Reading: {"value": 330, "unit": "mV"}
